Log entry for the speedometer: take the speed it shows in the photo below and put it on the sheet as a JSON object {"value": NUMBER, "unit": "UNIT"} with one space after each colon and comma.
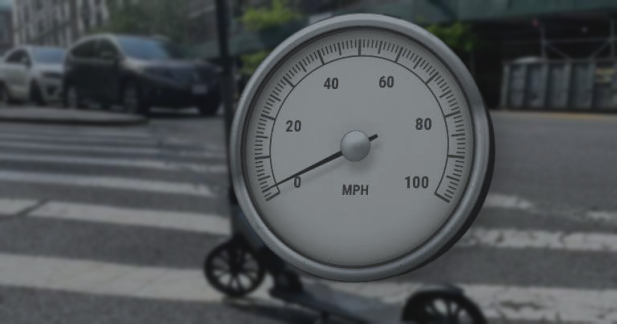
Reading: {"value": 2, "unit": "mph"}
